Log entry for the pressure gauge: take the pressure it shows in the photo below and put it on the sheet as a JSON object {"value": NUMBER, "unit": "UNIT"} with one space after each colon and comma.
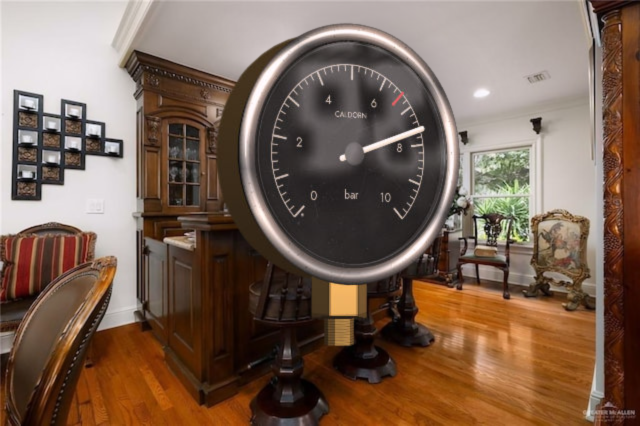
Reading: {"value": 7.6, "unit": "bar"}
